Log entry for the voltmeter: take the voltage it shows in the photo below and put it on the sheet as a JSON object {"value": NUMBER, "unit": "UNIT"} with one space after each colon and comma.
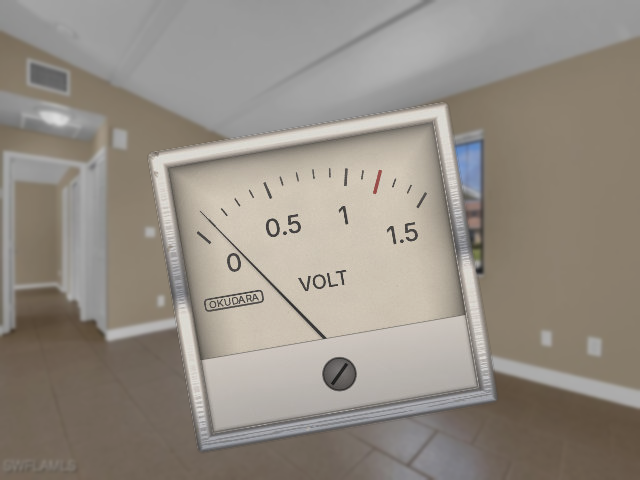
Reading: {"value": 0.1, "unit": "V"}
